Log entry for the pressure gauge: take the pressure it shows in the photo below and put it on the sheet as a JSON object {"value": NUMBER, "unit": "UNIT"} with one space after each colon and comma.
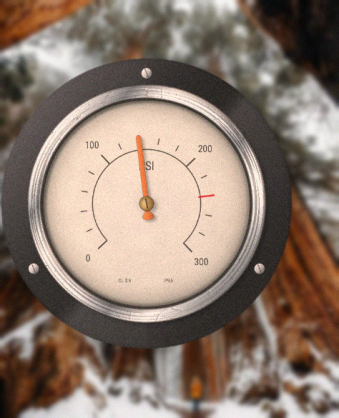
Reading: {"value": 140, "unit": "psi"}
